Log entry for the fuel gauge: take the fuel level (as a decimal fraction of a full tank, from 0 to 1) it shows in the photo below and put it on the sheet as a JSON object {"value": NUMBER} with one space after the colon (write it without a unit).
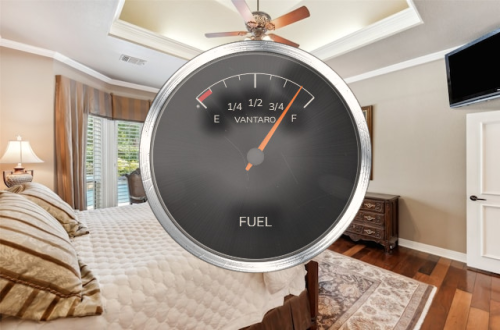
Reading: {"value": 0.875}
